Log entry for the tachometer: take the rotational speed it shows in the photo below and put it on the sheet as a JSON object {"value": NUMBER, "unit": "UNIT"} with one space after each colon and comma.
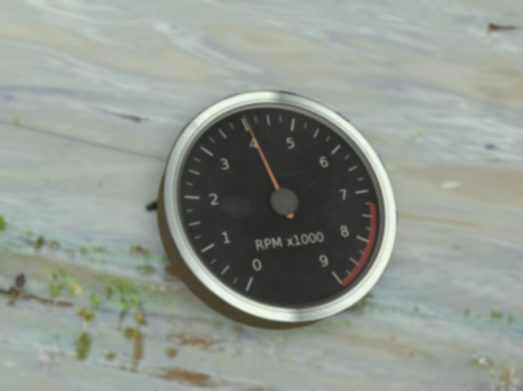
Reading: {"value": 4000, "unit": "rpm"}
